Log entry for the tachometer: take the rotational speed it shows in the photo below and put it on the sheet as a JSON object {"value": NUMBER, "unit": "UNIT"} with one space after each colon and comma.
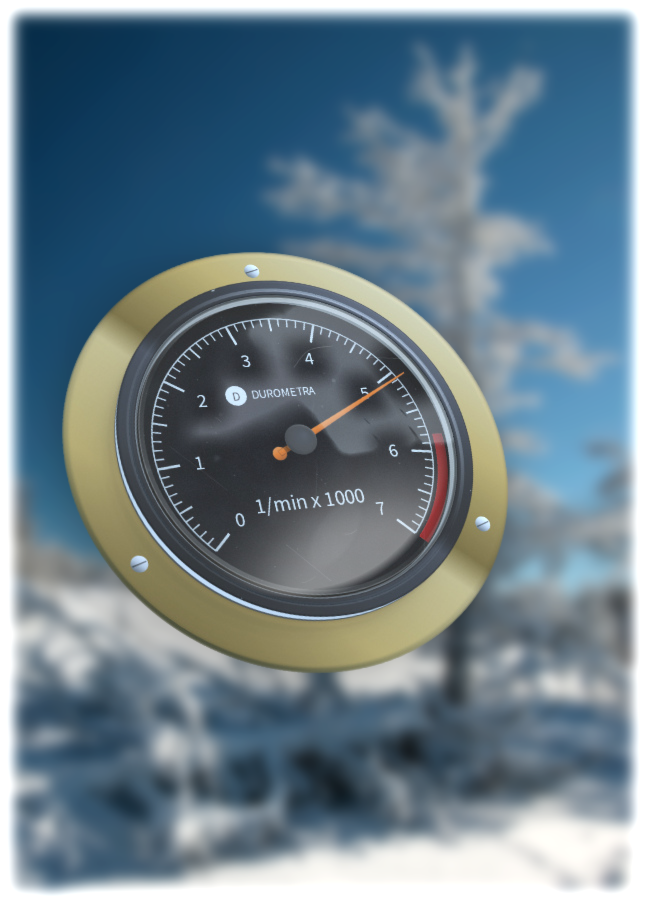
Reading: {"value": 5100, "unit": "rpm"}
